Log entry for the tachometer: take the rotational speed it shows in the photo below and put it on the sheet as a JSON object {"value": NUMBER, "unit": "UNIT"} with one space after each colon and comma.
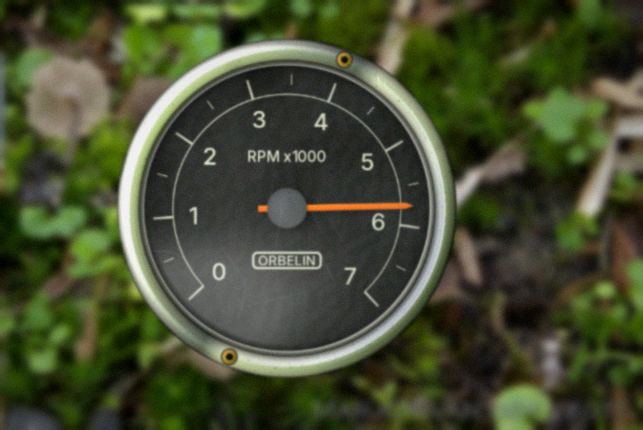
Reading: {"value": 5750, "unit": "rpm"}
